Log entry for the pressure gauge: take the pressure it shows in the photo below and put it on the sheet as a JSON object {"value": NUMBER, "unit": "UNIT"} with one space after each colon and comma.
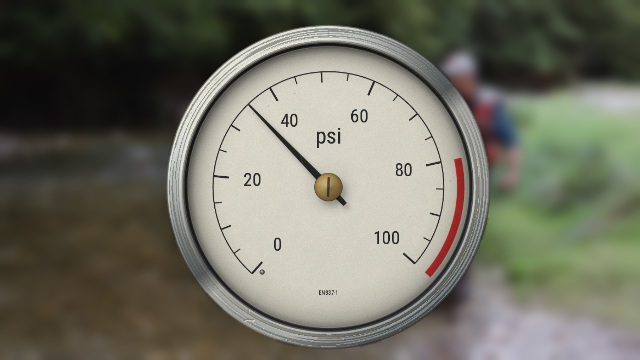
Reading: {"value": 35, "unit": "psi"}
